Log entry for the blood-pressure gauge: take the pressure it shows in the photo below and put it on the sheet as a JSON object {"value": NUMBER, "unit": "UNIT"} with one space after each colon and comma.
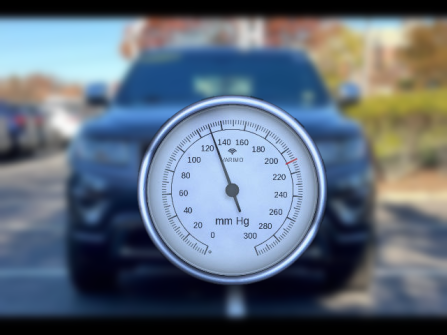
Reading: {"value": 130, "unit": "mmHg"}
